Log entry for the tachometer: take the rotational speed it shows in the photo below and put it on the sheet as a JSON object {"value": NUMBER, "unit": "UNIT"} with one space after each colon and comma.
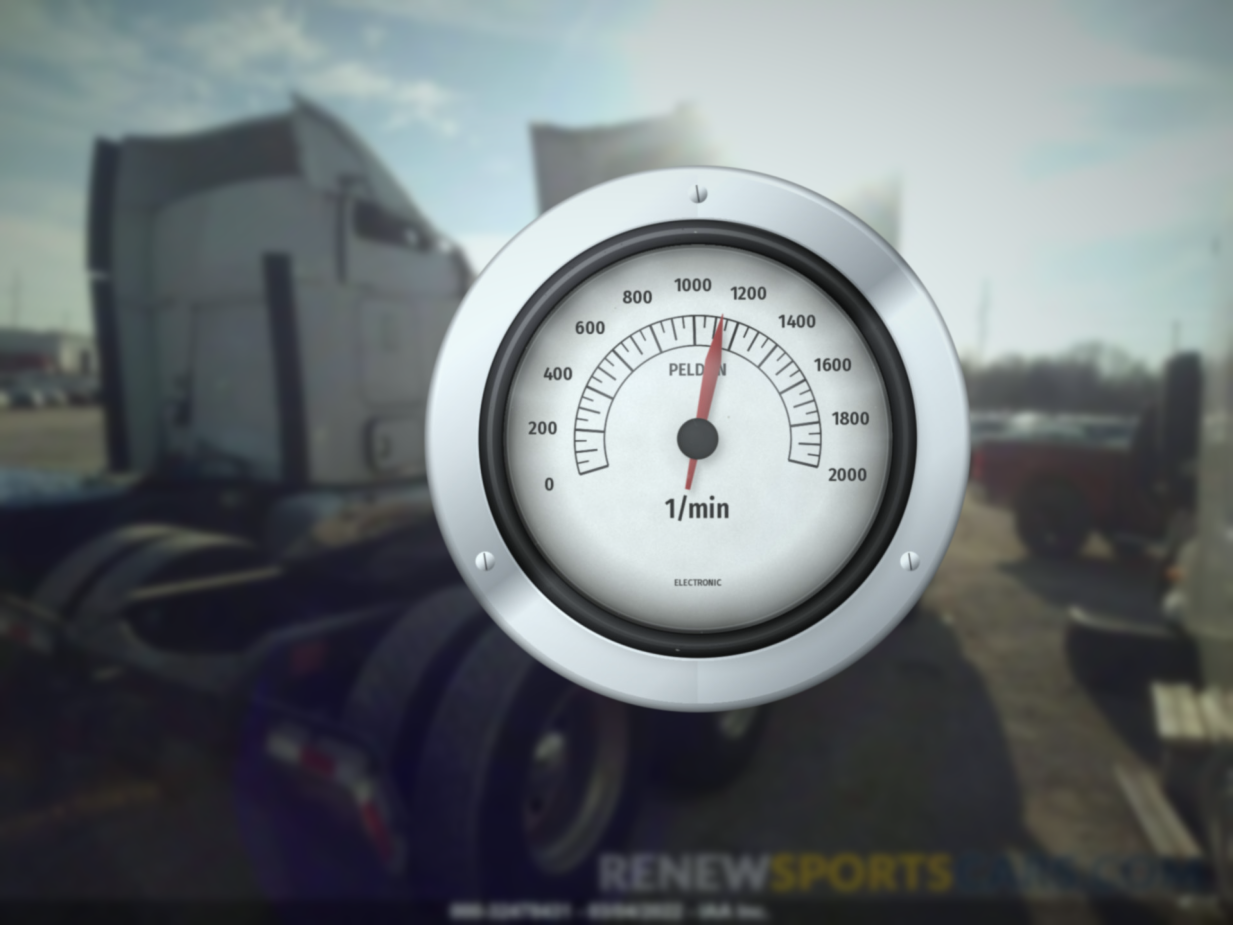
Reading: {"value": 1125, "unit": "rpm"}
